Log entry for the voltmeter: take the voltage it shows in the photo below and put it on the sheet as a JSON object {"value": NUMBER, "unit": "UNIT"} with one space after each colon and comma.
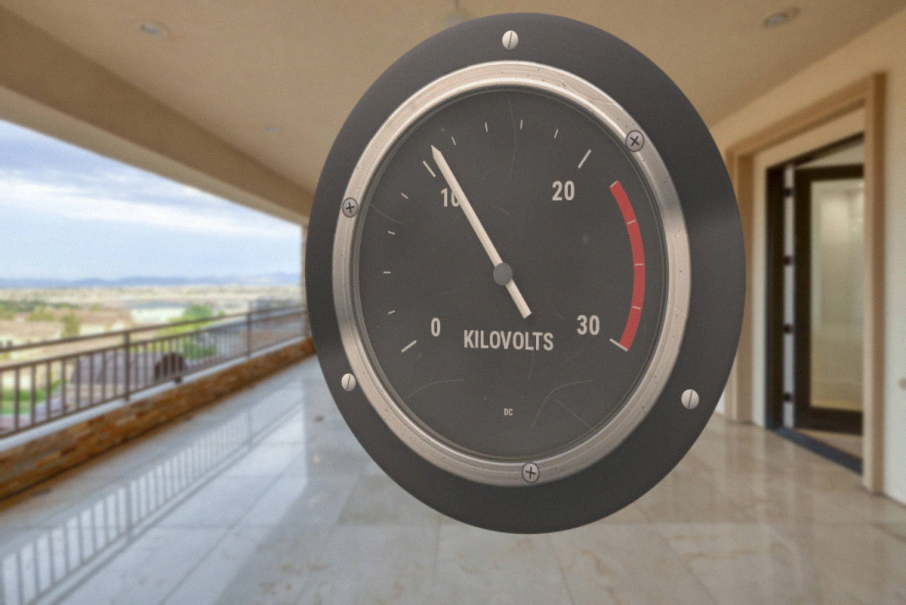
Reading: {"value": 11, "unit": "kV"}
